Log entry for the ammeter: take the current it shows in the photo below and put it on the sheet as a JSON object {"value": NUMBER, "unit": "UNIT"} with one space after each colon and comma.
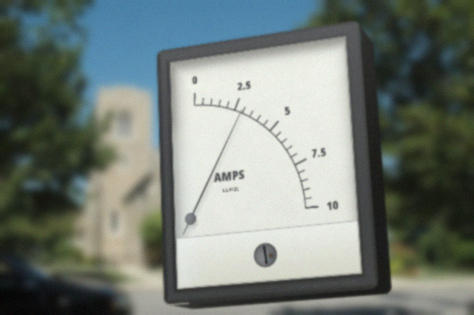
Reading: {"value": 3, "unit": "A"}
